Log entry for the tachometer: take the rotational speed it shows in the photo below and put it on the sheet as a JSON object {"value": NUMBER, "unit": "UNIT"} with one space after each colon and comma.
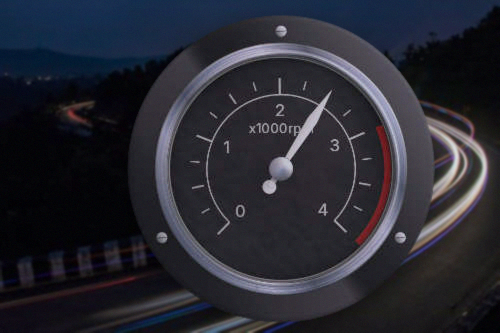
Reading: {"value": 2500, "unit": "rpm"}
